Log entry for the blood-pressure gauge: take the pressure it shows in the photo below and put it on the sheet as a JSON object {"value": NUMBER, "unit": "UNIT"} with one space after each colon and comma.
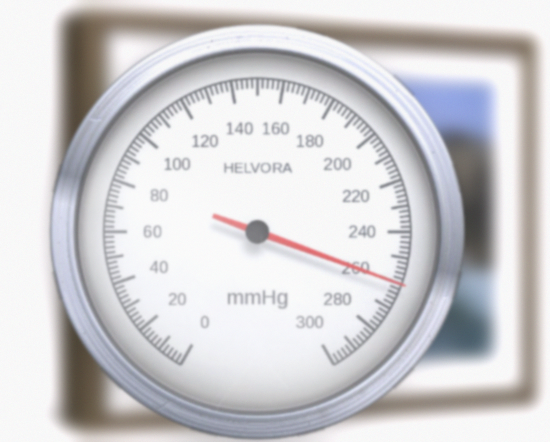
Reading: {"value": 260, "unit": "mmHg"}
